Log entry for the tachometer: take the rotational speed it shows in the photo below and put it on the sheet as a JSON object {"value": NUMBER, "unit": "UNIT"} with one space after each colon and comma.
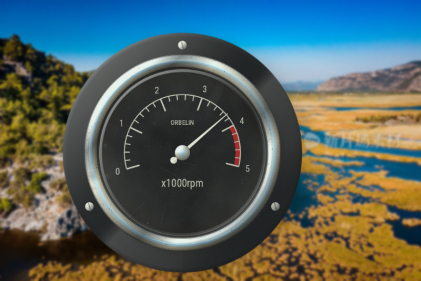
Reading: {"value": 3700, "unit": "rpm"}
